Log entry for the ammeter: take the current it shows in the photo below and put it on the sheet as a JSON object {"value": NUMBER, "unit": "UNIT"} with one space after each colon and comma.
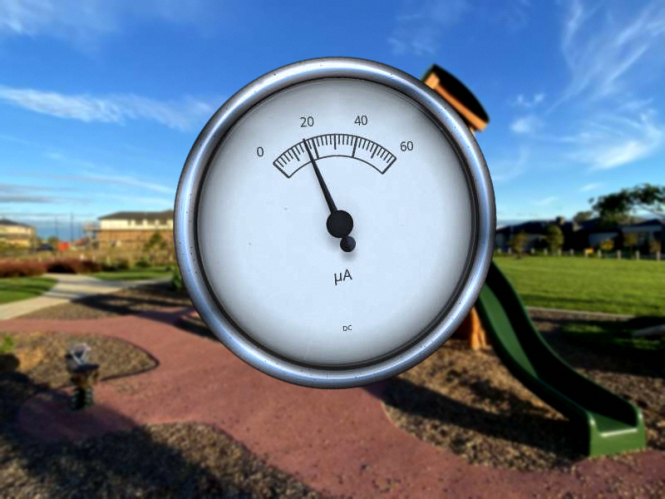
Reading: {"value": 16, "unit": "µA"}
